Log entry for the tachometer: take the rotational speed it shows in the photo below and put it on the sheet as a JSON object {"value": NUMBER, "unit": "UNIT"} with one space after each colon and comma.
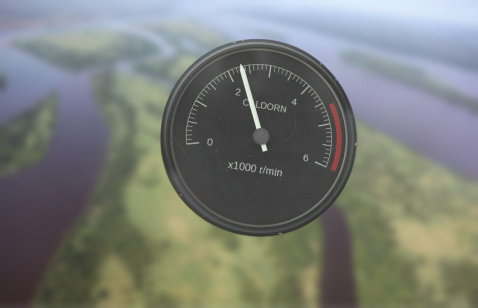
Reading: {"value": 2300, "unit": "rpm"}
